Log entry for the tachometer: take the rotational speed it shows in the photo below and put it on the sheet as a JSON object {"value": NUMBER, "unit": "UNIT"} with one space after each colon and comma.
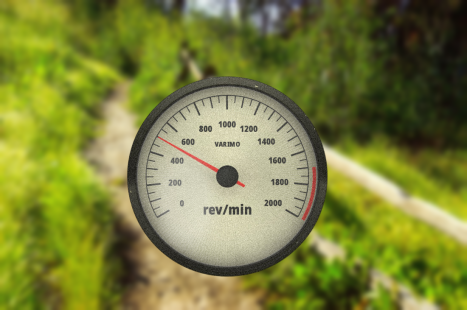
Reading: {"value": 500, "unit": "rpm"}
